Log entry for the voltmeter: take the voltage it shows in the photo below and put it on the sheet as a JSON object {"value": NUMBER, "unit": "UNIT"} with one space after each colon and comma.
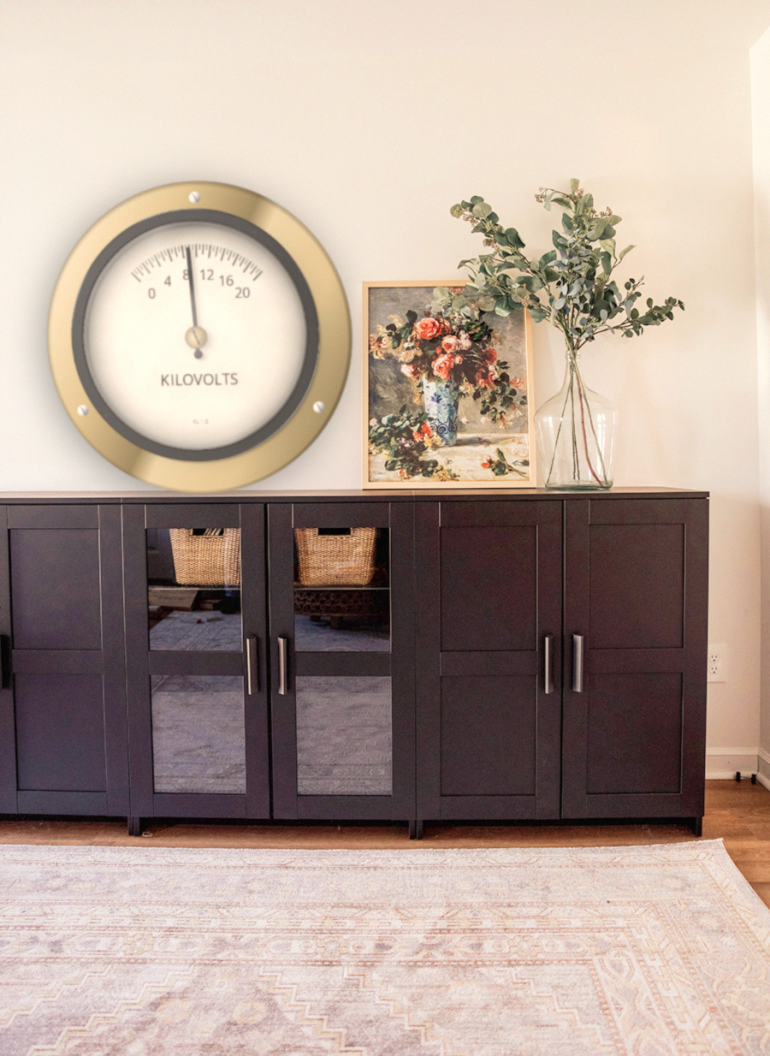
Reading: {"value": 9, "unit": "kV"}
